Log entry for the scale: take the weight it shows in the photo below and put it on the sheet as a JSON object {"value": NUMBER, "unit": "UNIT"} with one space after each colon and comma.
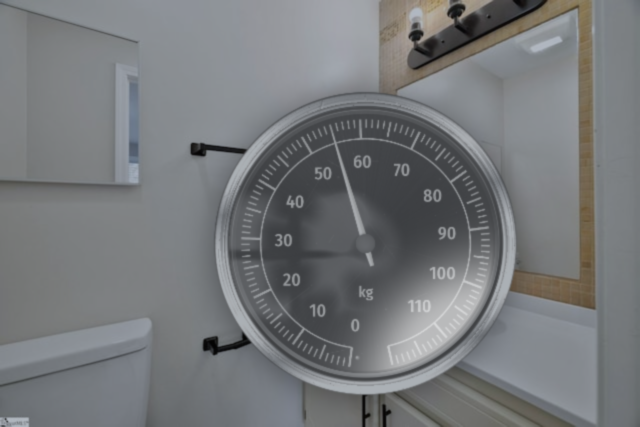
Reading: {"value": 55, "unit": "kg"}
